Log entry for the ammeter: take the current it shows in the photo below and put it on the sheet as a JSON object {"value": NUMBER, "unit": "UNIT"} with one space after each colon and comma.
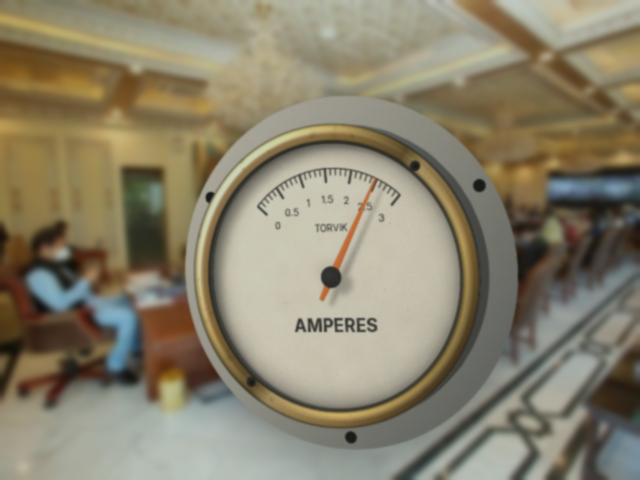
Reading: {"value": 2.5, "unit": "A"}
